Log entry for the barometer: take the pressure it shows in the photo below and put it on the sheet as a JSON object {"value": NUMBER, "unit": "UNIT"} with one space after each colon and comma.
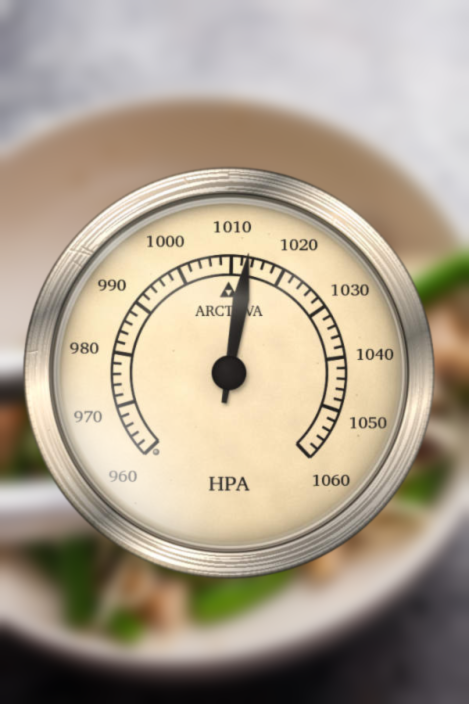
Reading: {"value": 1013, "unit": "hPa"}
